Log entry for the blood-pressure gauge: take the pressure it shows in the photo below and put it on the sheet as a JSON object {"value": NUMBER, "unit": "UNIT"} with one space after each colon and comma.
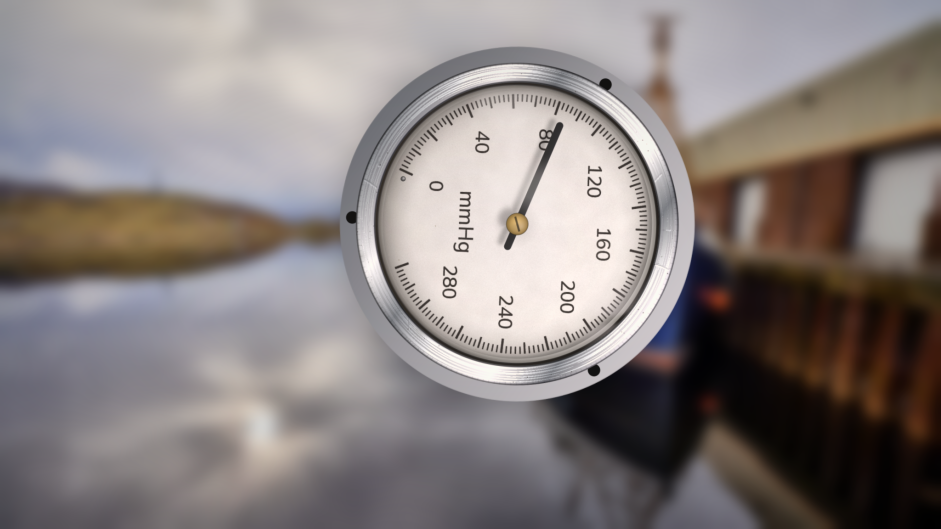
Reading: {"value": 84, "unit": "mmHg"}
